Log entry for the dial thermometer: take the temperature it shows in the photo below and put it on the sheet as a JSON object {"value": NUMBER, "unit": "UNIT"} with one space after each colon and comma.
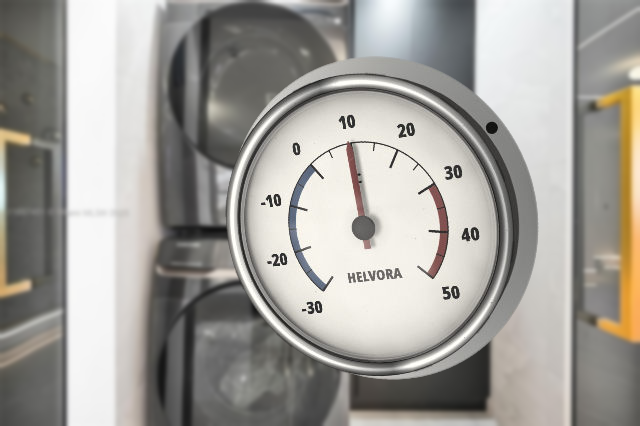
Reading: {"value": 10, "unit": "°C"}
